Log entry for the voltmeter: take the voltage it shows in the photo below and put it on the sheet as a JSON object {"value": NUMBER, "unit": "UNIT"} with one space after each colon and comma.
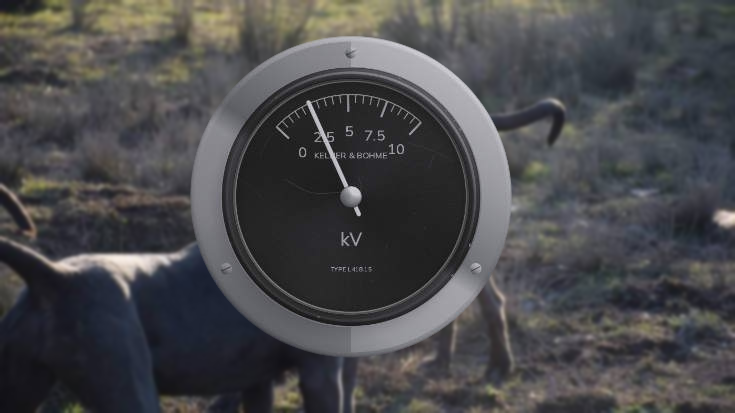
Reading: {"value": 2.5, "unit": "kV"}
